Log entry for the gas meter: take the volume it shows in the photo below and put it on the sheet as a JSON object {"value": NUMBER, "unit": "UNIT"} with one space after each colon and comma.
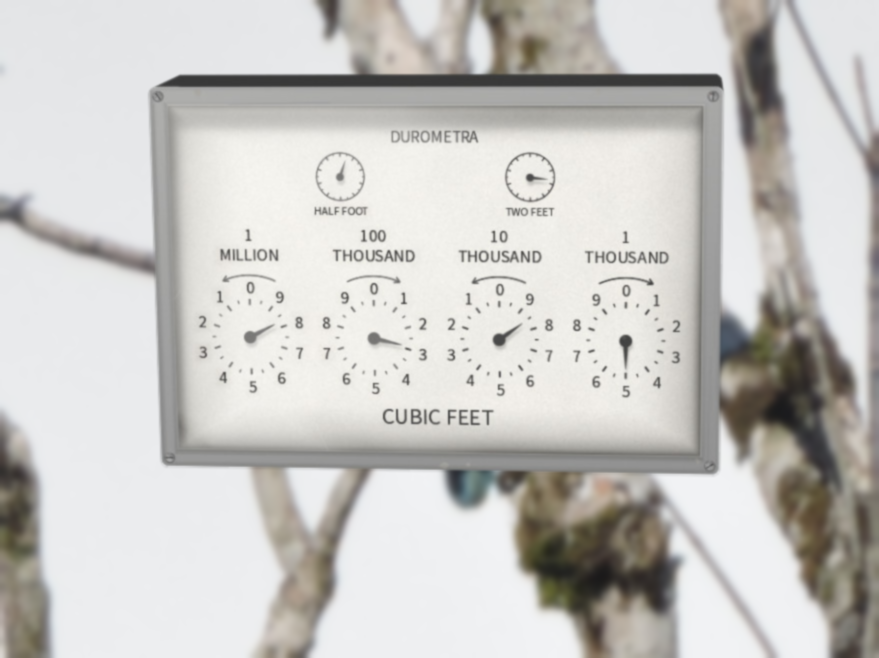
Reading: {"value": 828500, "unit": "ft³"}
